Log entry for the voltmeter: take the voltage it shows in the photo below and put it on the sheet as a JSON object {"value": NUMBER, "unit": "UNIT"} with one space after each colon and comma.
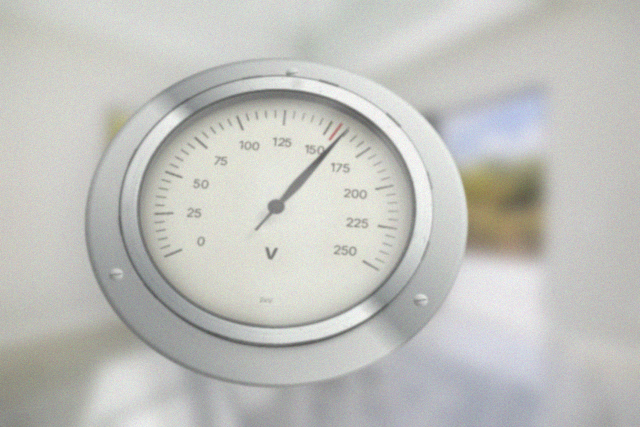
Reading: {"value": 160, "unit": "V"}
